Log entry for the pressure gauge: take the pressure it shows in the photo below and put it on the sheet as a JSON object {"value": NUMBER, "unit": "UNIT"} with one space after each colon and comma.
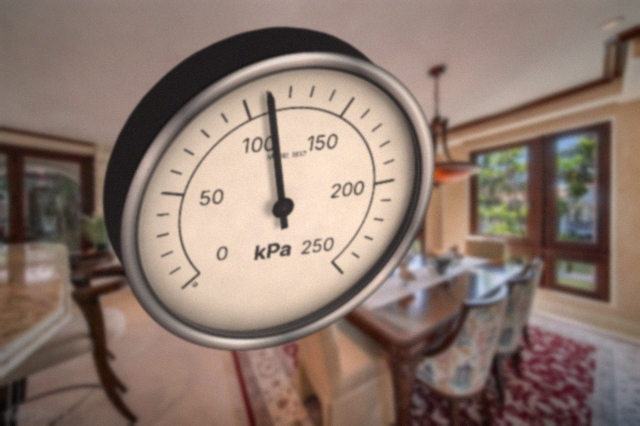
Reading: {"value": 110, "unit": "kPa"}
